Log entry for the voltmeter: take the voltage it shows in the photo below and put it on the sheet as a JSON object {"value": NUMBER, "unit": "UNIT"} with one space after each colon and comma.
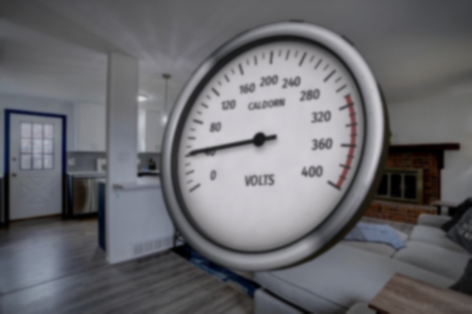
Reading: {"value": 40, "unit": "V"}
